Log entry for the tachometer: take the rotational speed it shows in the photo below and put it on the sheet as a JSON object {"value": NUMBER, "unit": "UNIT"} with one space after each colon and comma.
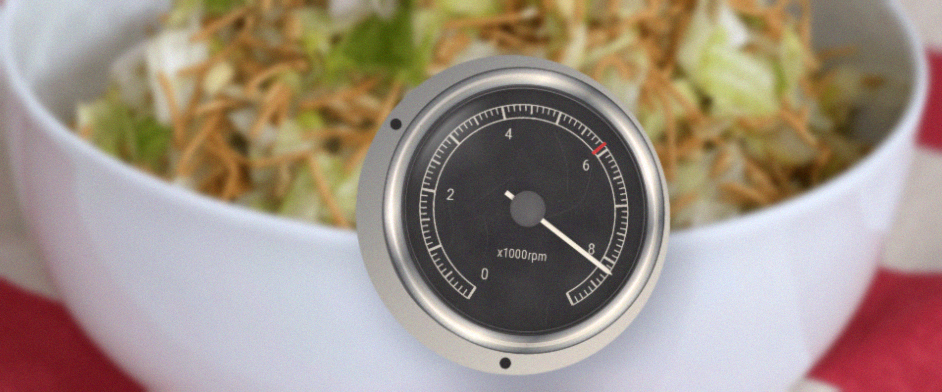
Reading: {"value": 8200, "unit": "rpm"}
